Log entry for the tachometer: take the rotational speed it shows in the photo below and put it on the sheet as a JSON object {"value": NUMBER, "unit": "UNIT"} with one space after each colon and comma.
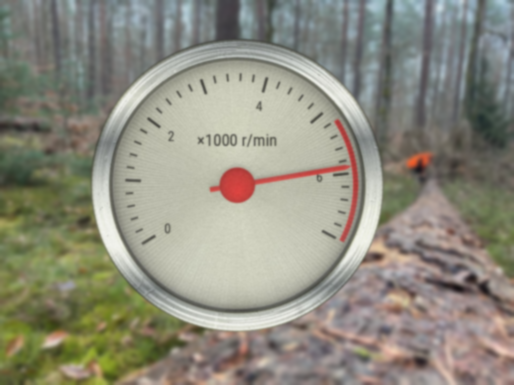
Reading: {"value": 5900, "unit": "rpm"}
